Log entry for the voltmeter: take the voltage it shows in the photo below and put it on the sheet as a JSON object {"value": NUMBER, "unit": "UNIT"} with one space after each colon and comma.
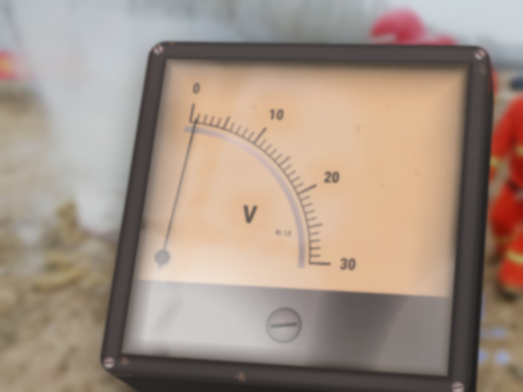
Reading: {"value": 1, "unit": "V"}
